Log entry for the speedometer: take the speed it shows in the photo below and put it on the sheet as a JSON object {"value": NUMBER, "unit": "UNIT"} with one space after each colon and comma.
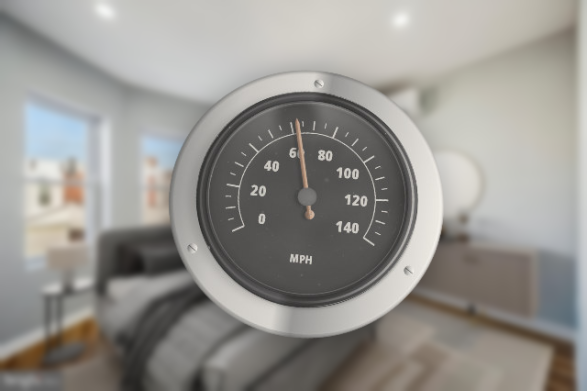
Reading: {"value": 62.5, "unit": "mph"}
